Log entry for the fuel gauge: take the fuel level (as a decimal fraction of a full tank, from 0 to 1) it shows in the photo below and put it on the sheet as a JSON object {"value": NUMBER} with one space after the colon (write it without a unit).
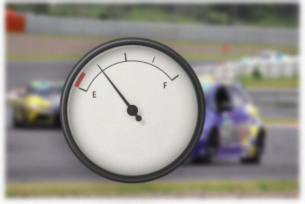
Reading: {"value": 0.25}
